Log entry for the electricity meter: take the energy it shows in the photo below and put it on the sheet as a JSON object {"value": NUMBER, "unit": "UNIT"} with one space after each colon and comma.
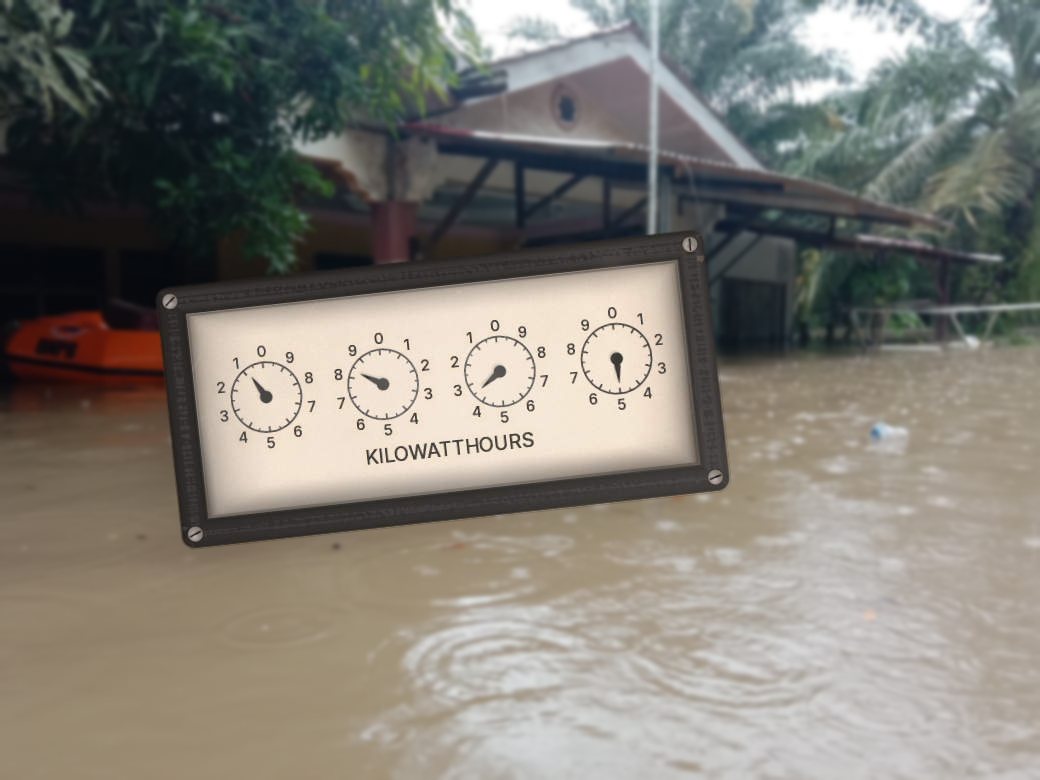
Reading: {"value": 835, "unit": "kWh"}
